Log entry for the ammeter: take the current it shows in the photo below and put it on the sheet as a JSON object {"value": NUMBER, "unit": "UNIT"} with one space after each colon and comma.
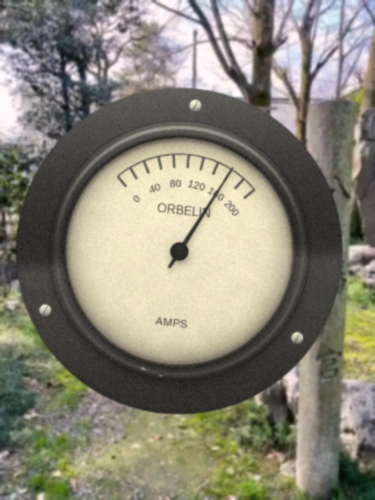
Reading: {"value": 160, "unit": "A"}
